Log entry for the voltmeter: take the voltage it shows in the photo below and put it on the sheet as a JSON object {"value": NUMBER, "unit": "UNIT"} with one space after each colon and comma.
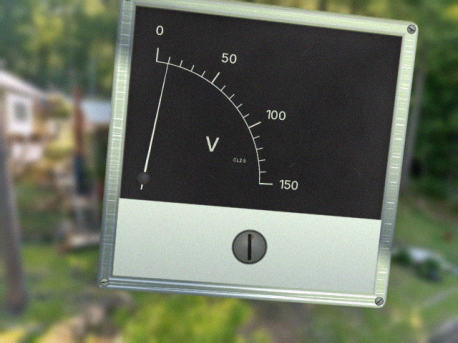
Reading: {"value": 10, "unit": "V"}
